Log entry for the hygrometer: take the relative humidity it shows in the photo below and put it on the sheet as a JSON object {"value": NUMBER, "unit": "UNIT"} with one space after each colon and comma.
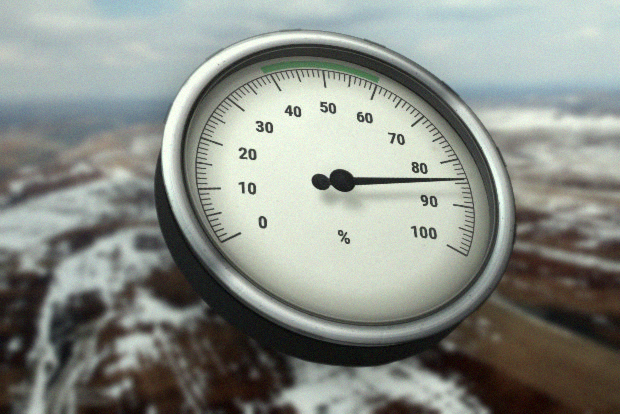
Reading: {"value": 85, "unit": "%"}
